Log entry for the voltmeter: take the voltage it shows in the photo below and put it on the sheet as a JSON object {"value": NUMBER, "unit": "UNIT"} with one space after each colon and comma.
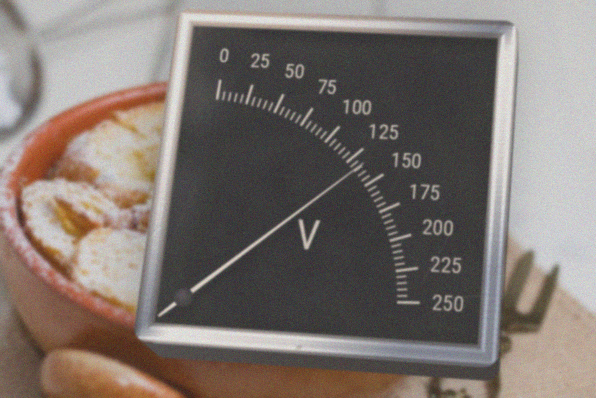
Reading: {"value": 135, "unit": "V"}
